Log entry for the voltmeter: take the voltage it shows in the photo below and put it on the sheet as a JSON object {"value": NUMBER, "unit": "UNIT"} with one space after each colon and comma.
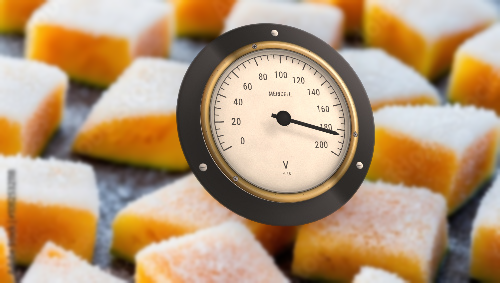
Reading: {"value": 185, "unit": "V"}
